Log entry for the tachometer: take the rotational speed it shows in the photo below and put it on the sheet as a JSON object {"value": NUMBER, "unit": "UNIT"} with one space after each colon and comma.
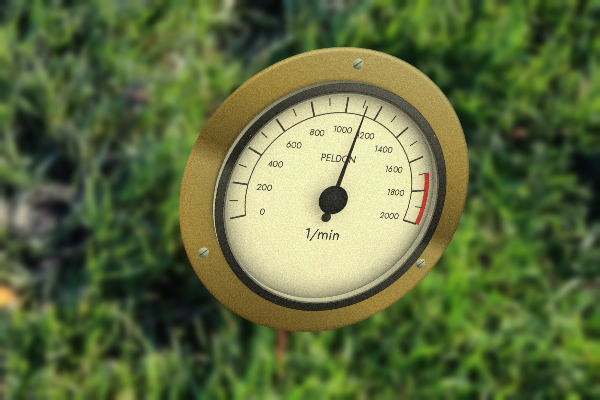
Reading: {"value": 1100, "unit": "rpm"}
